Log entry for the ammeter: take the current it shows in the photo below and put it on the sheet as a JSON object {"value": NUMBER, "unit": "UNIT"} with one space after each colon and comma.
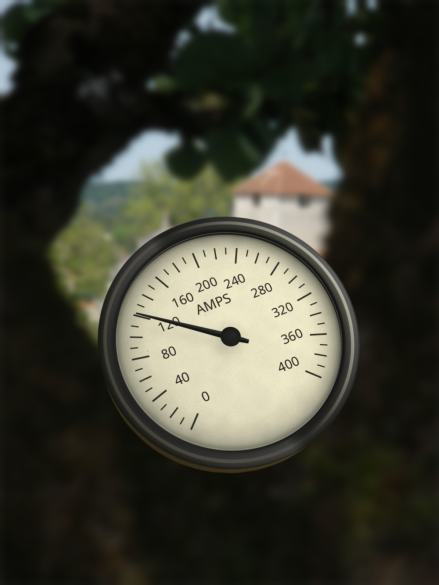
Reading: {"value": 120, "unit": "A"}
